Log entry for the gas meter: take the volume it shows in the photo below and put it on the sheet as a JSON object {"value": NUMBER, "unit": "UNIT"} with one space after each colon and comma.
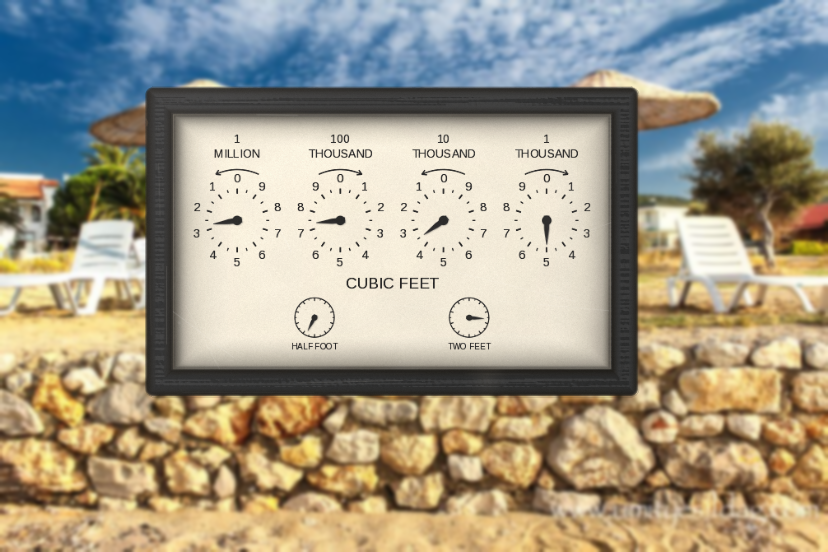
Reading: {"value": 273500, "unit": "ft³"}
